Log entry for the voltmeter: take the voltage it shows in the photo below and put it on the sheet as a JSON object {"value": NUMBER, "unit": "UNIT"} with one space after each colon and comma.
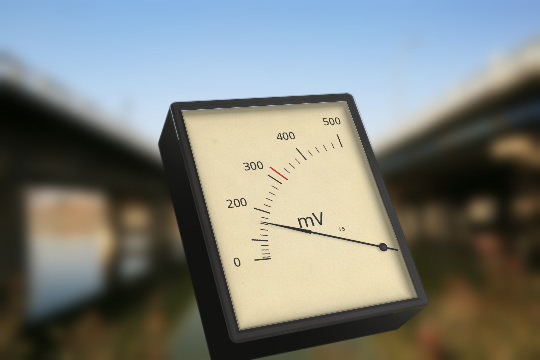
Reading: {"value": 160, "unit": "mV"}
